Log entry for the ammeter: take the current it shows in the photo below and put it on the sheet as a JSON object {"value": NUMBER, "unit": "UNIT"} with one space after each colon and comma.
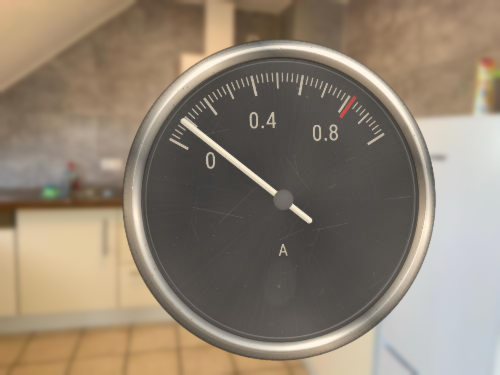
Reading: {"value": 0.08, "unit": "A"}
